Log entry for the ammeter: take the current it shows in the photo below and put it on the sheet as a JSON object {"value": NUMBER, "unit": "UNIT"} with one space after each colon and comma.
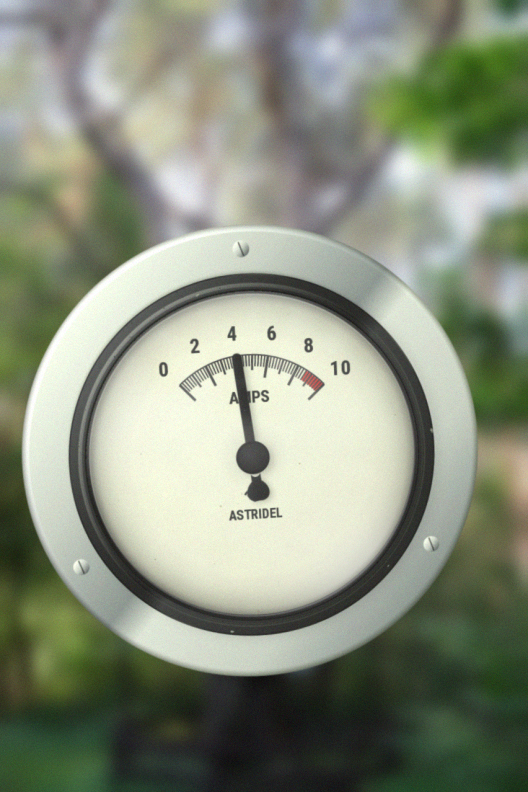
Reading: {"value": 4, "unit": "A"}
